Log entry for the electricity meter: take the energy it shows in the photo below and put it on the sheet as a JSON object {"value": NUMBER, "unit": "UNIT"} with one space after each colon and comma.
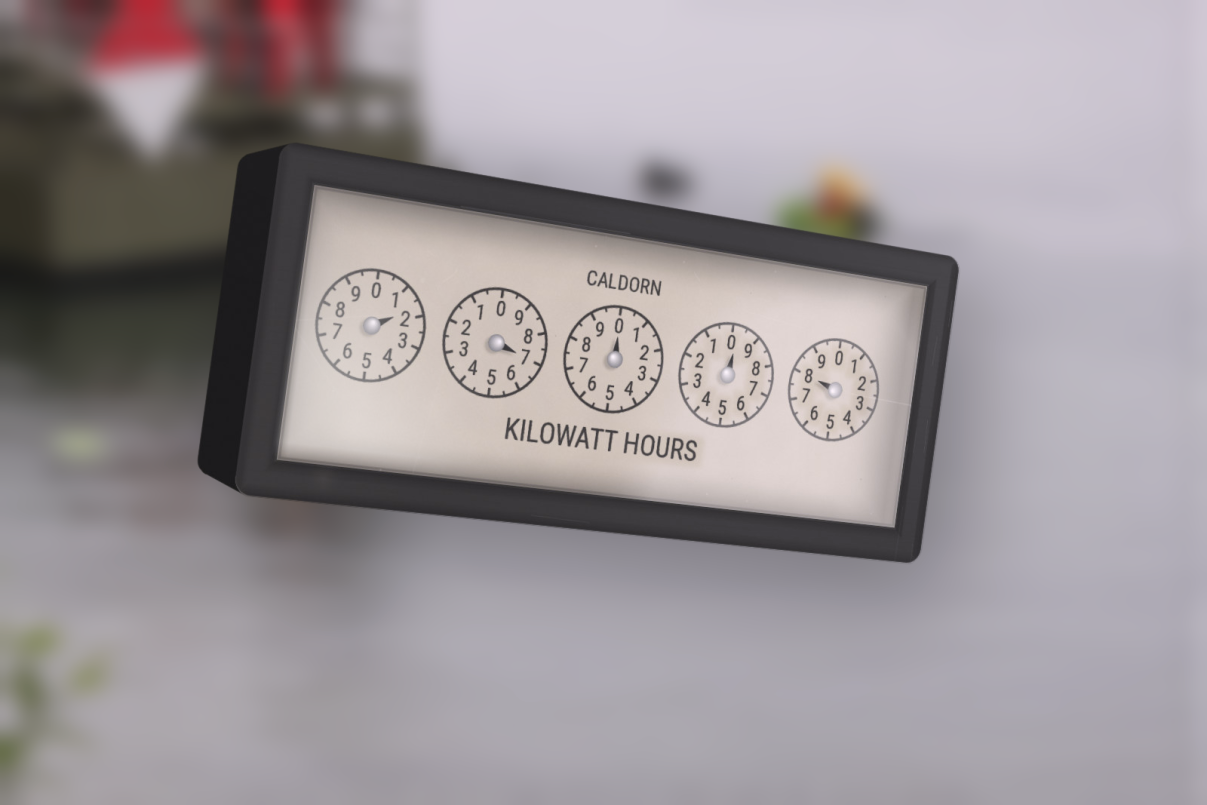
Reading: {"value": 16998, "unit": "kWh"}
